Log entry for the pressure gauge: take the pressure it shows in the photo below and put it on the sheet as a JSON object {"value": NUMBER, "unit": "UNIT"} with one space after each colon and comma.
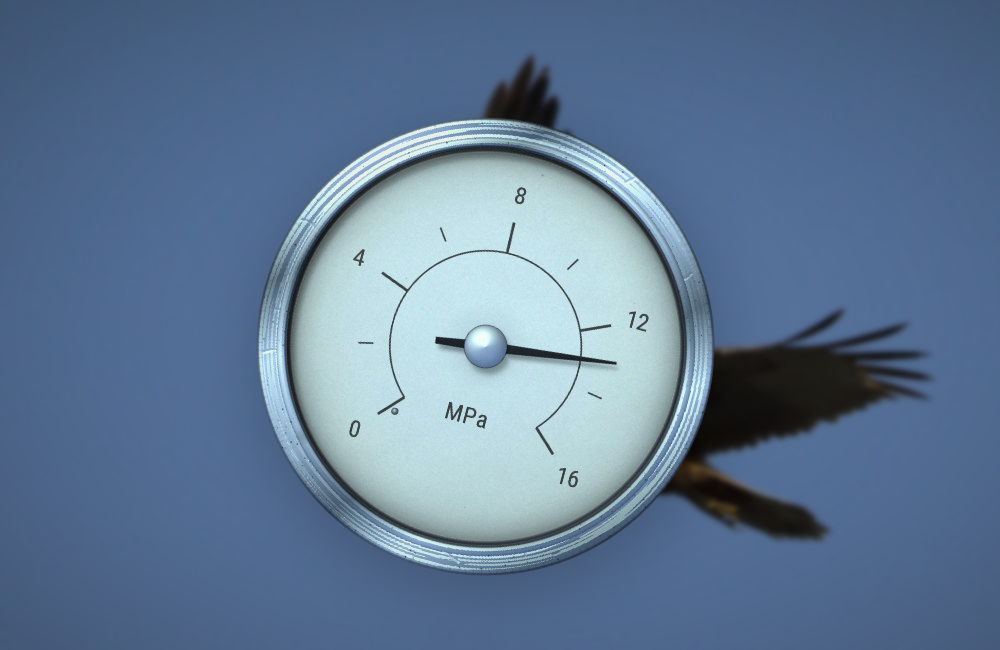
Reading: {"value": 13, "unit": "MPa"}
